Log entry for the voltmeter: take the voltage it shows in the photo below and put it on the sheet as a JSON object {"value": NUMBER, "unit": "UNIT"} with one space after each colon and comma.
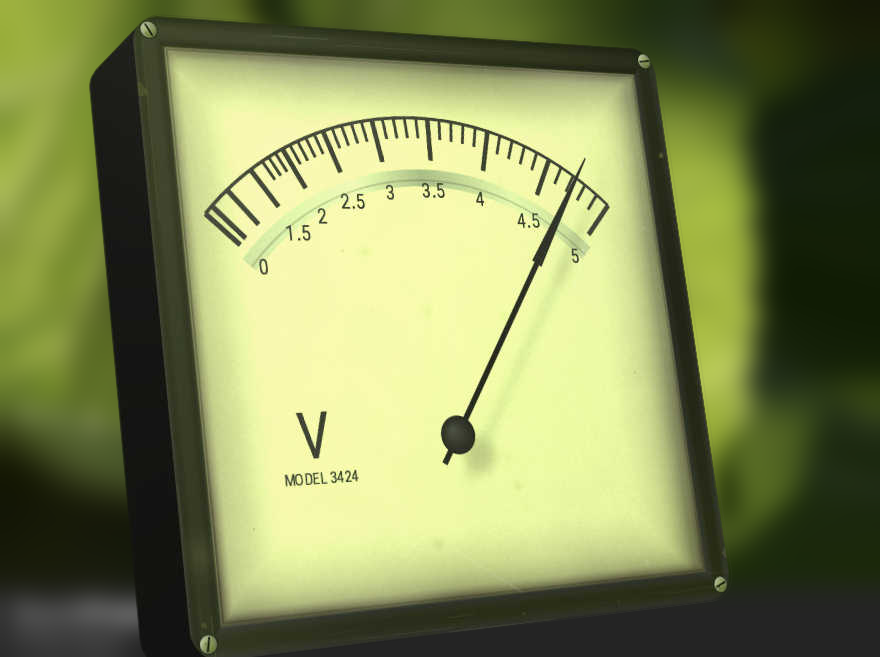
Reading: {"value": 4.7, "unit": "V"}
